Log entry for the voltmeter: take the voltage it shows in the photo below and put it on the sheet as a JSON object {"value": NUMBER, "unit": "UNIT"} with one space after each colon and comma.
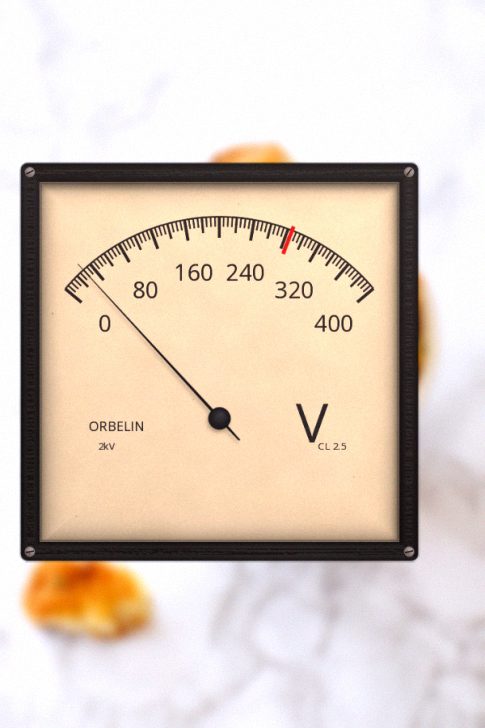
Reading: {"value": 30, "unit": "V"}
